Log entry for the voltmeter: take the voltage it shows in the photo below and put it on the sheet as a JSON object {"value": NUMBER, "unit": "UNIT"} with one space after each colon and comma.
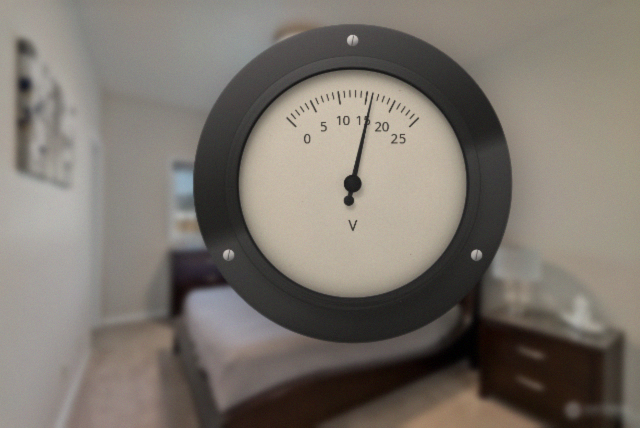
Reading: {"value": 16, "unit": "V"}
